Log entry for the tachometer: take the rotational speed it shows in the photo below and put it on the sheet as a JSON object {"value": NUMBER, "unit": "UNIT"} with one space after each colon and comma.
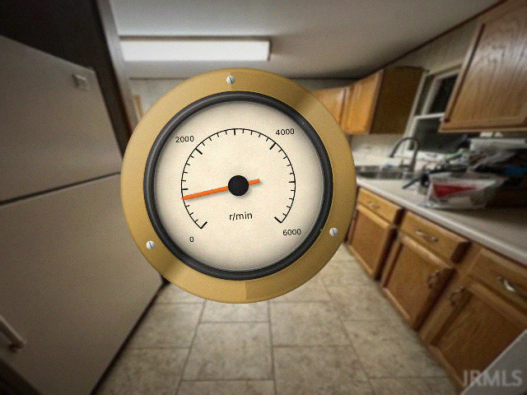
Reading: {"value": 800, "unit": "rpm"}
